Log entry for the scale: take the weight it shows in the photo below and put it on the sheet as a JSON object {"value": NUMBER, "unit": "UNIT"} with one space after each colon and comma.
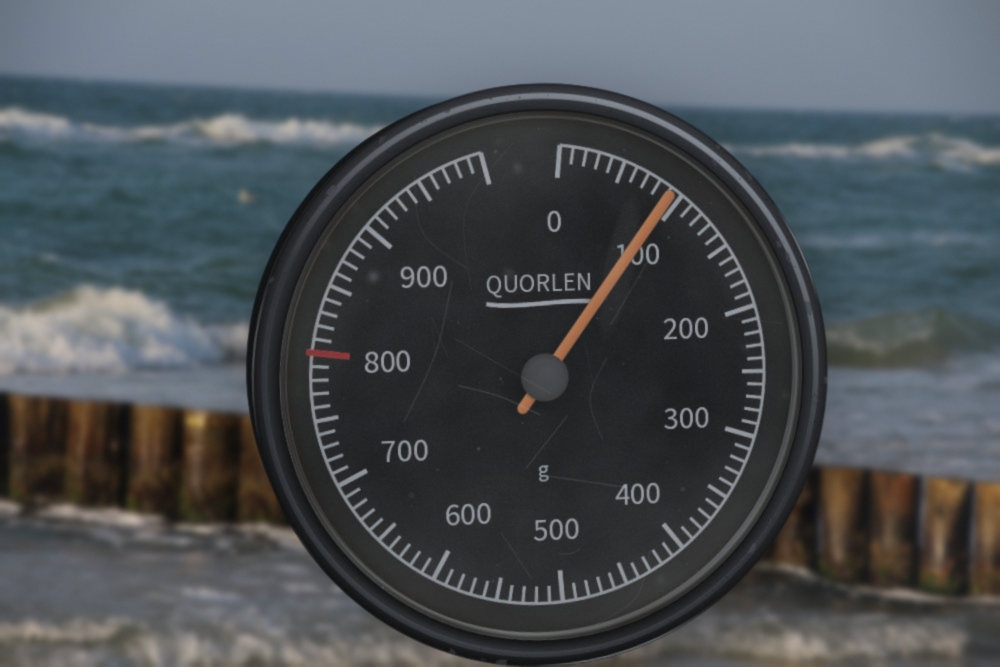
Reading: {"value": 90, "unit": "g"}
